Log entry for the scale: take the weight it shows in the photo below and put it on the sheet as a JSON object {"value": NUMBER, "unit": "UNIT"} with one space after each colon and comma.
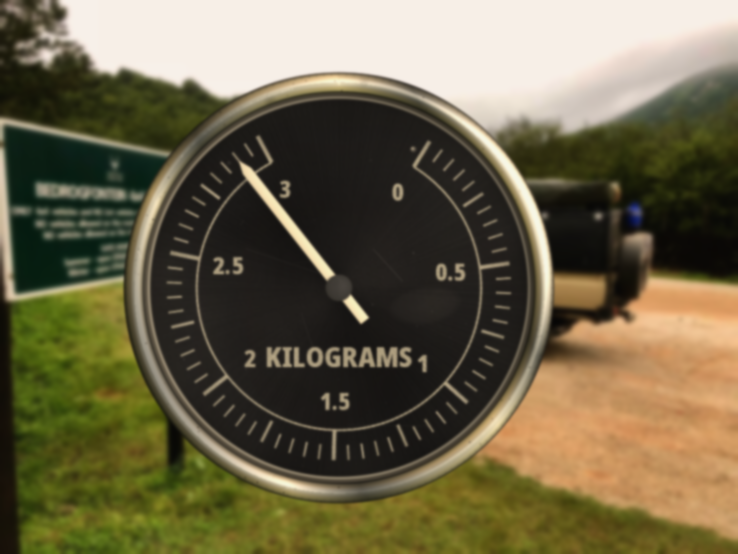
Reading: {"value": 2.9, "unit": "kg"}
